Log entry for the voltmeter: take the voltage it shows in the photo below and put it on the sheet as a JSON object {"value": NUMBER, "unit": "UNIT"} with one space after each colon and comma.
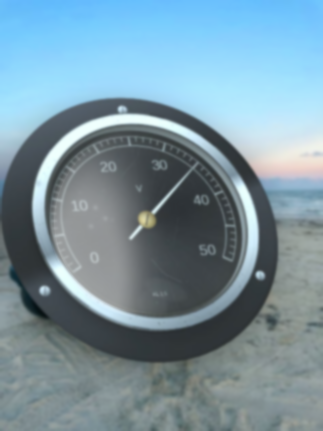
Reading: {"value": 35, "unit": "V"}
